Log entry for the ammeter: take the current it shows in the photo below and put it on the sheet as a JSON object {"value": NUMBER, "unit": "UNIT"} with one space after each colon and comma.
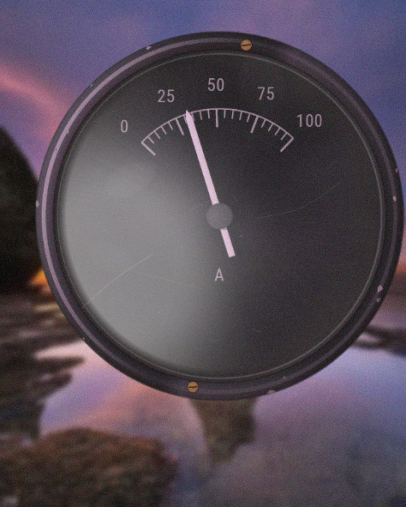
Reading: {"value": 32.5, "unit": "A"}
